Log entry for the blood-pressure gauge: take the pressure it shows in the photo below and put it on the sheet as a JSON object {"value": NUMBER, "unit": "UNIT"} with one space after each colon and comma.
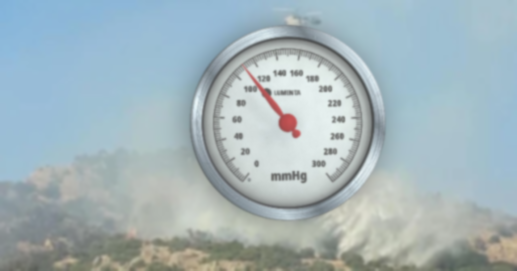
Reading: {"value": 110, "unit": "mmHg"}
